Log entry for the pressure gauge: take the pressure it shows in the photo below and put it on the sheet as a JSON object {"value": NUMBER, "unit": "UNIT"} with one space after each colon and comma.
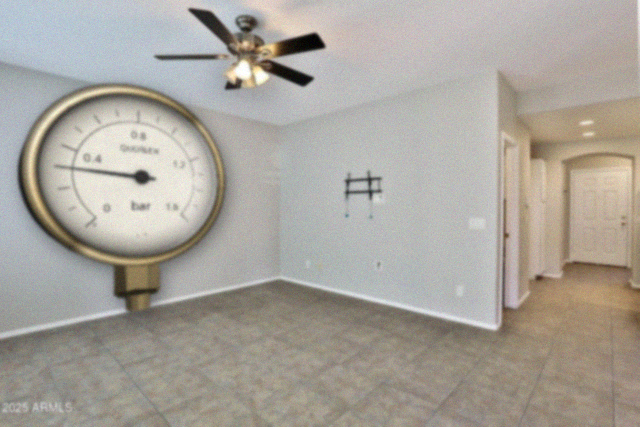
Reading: {"value": 0.3, "unit": "bar"}
